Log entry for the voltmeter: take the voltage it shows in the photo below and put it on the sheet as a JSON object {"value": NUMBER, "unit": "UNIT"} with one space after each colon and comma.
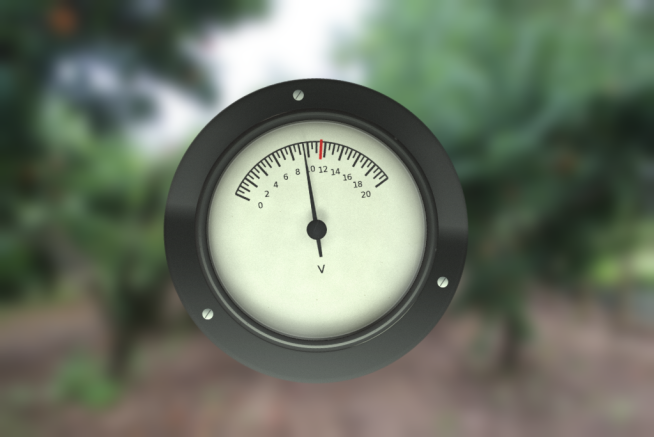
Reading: {"value": 9.5, "unit": "V"}
